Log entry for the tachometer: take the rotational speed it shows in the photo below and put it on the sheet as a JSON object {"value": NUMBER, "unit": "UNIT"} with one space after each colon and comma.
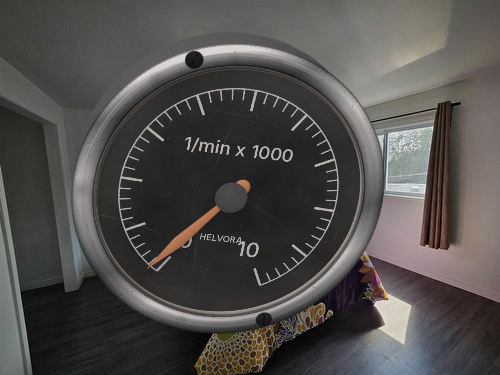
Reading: {"value": 200, "unit": "rpm"}
